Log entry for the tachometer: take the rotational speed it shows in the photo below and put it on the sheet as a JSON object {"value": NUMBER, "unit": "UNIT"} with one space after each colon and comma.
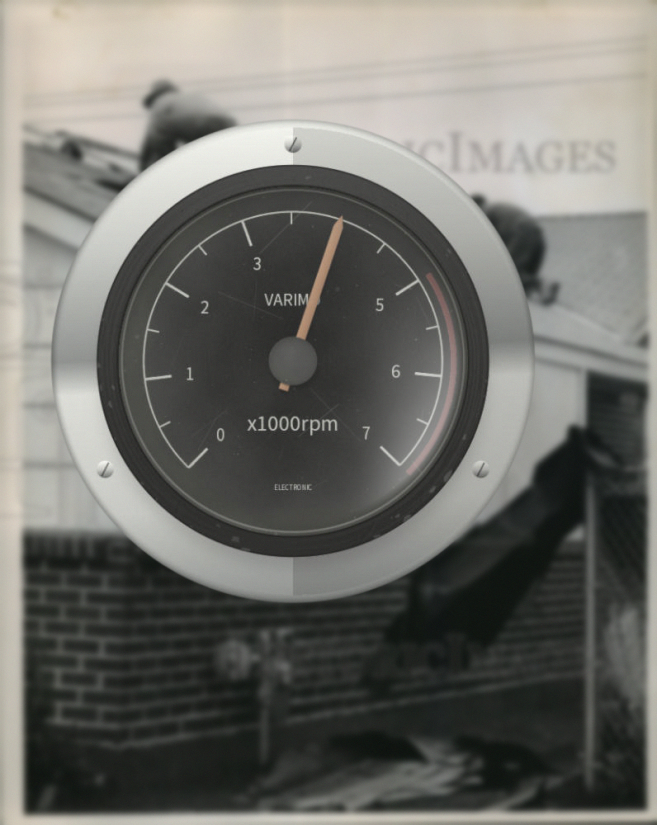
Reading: {"value": 4000, "unit": "rpm"}
